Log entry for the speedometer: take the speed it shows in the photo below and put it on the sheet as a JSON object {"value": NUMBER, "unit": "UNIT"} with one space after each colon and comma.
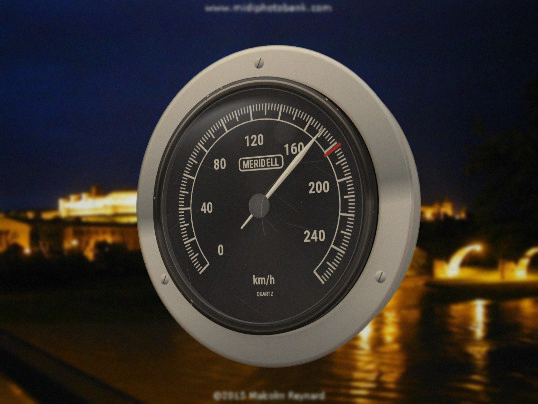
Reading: {"value": 170, "unit": "km/h"}
